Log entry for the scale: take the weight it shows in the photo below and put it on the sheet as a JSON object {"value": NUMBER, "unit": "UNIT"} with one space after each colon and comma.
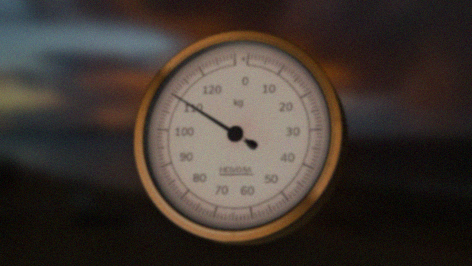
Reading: {"value": 110, "unit": "kg"}
